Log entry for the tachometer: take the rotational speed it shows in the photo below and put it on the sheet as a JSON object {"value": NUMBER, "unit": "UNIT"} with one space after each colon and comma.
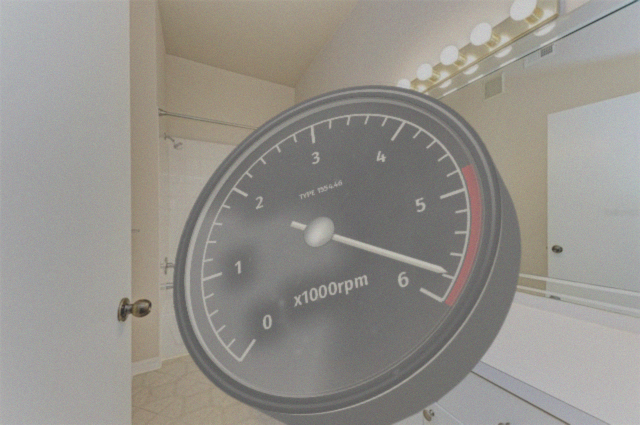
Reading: {"value": 5800, "unit": "rpm"}
